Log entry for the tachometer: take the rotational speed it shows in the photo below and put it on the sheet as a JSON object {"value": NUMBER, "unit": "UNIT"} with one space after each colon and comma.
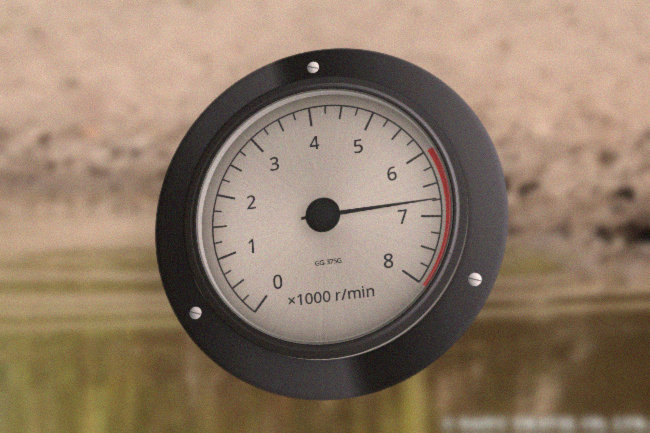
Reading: {"value": 6750, "unit": "rpm"}
